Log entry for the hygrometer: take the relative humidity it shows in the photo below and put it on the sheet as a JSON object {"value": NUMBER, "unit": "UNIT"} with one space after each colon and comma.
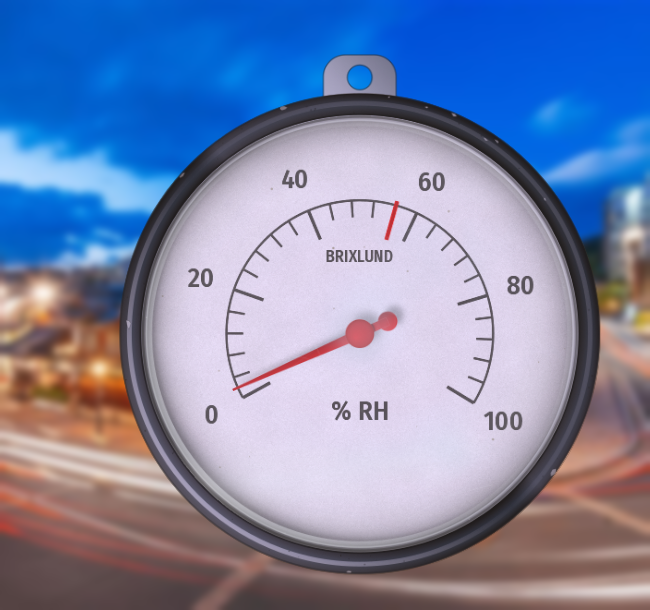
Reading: {"value": 2, "unit": "%"}
